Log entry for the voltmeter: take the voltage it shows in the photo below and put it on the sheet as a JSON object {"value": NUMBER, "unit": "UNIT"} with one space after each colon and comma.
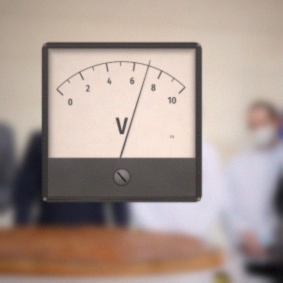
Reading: {"value": 7, "unit": "V"}
